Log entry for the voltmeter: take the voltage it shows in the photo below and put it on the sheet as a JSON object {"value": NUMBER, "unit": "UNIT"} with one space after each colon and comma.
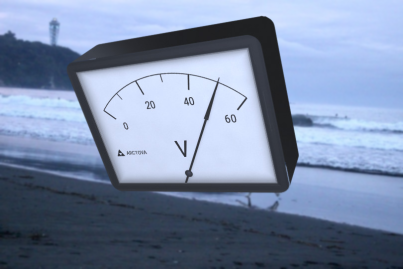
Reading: {"value": 50, "unit": "V"}
